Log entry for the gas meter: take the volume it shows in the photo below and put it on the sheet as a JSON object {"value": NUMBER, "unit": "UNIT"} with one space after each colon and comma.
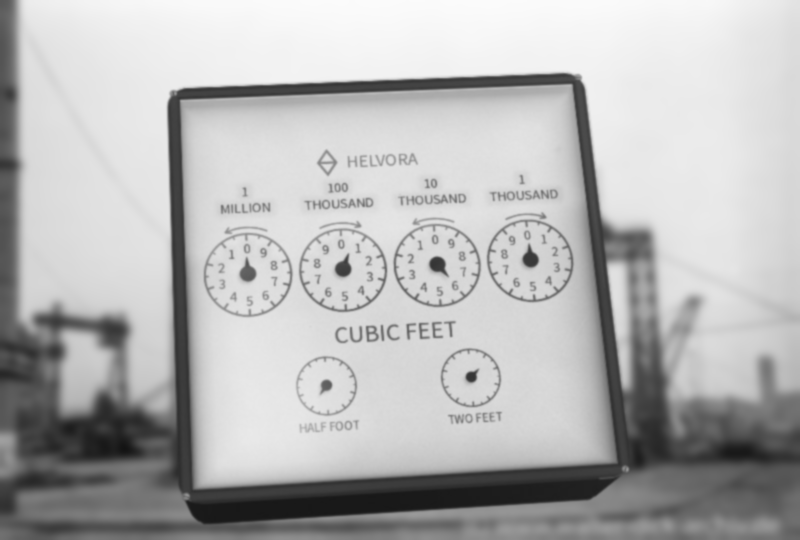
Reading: {"value": 6000, "unit": "ft³"}
